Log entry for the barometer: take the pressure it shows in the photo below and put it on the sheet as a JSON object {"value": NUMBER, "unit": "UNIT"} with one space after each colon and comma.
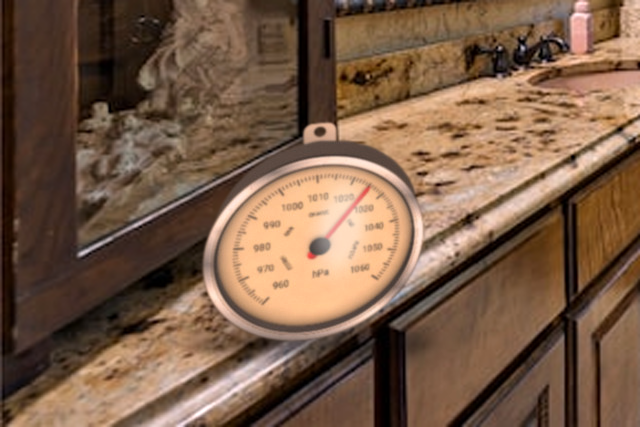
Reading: {"value": 1025, "unit": "hPa"}
